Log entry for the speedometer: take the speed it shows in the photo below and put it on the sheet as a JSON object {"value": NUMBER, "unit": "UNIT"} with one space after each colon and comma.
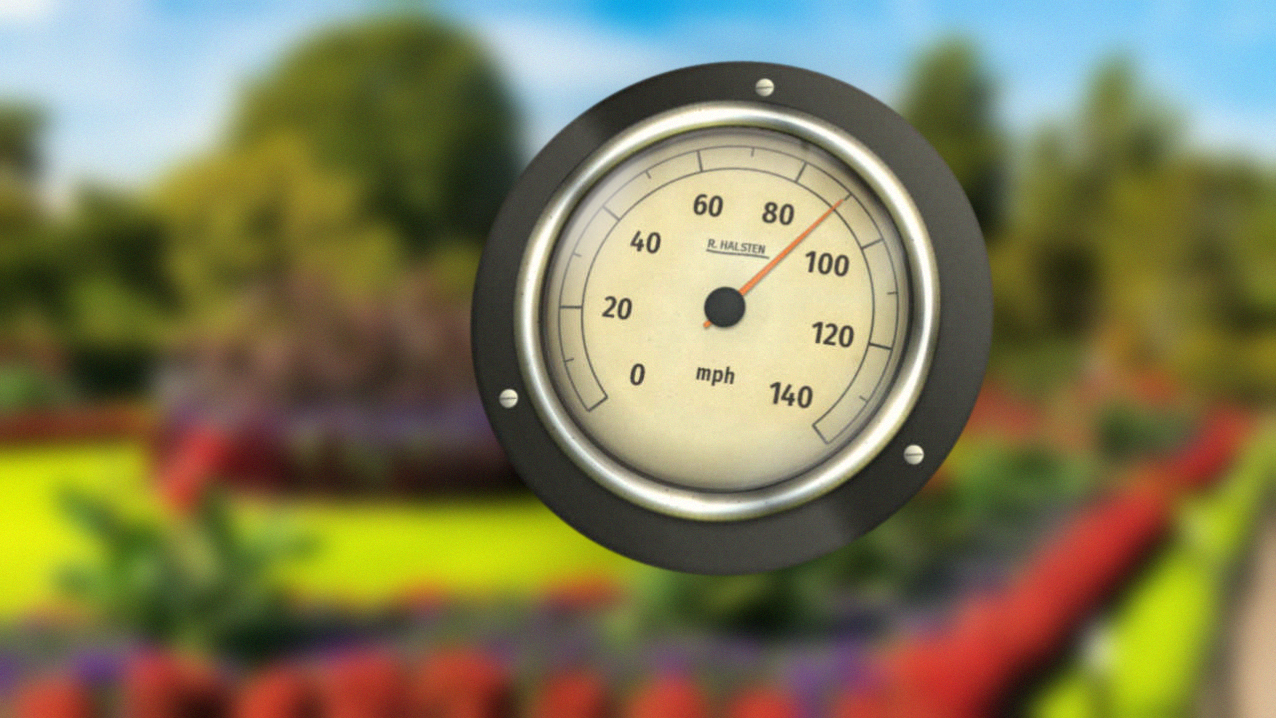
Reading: {"value": 90, "unit": "mph"}
